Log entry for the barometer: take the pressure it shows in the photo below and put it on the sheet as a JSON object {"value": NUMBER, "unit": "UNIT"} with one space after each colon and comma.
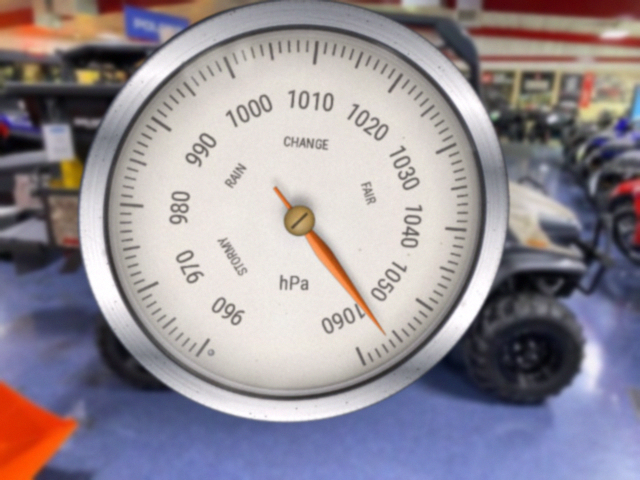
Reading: {"value": 1056, "unit": "hPa"}
